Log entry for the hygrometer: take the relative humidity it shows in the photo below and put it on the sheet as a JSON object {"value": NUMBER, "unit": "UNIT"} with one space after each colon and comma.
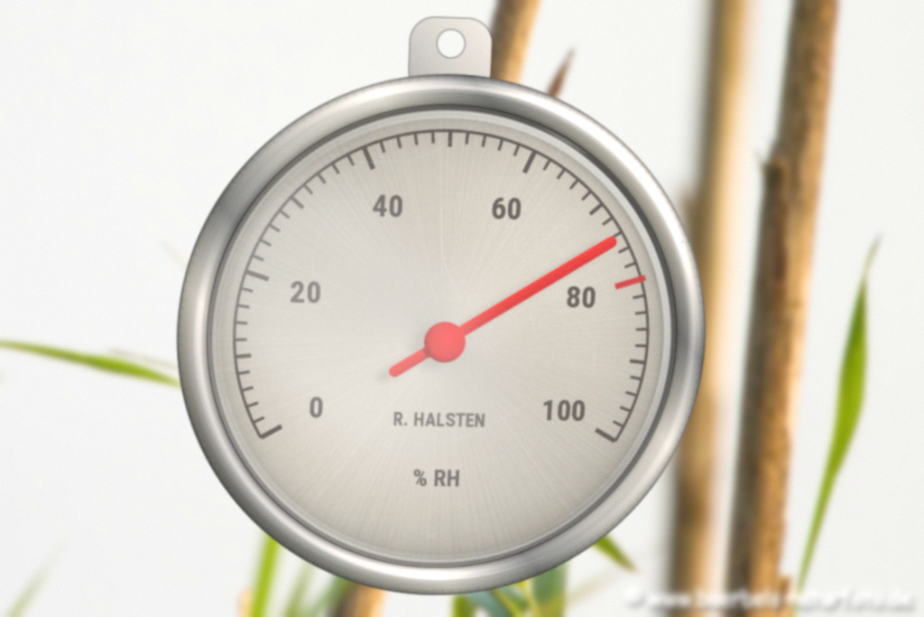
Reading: {"value": 74, "unit": "%"}
